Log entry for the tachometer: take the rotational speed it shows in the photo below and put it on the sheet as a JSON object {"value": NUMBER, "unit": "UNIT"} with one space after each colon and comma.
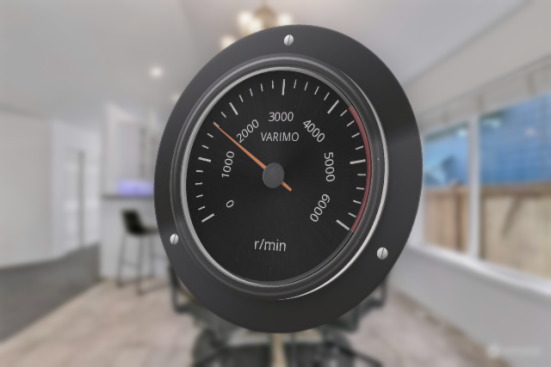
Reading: {"value": 1600, "unit": "rpm"}
